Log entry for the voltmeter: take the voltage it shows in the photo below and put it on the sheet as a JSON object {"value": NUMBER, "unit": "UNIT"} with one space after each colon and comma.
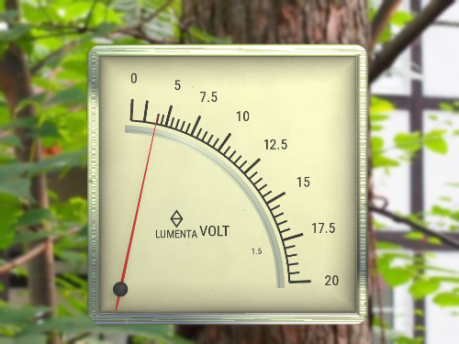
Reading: {"value": 4, "unit": "V"}
